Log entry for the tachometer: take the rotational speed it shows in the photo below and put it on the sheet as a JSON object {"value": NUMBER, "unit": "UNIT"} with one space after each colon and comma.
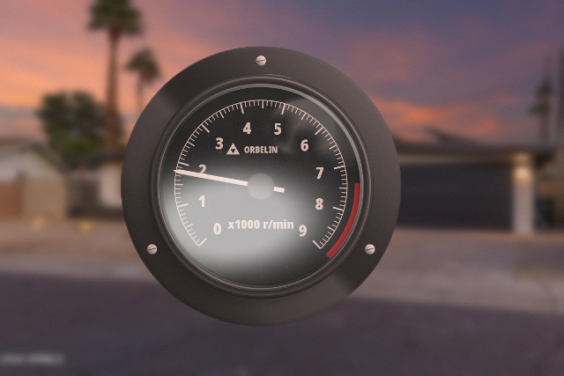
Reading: {"value": 1800, "unit": "rpm"}
